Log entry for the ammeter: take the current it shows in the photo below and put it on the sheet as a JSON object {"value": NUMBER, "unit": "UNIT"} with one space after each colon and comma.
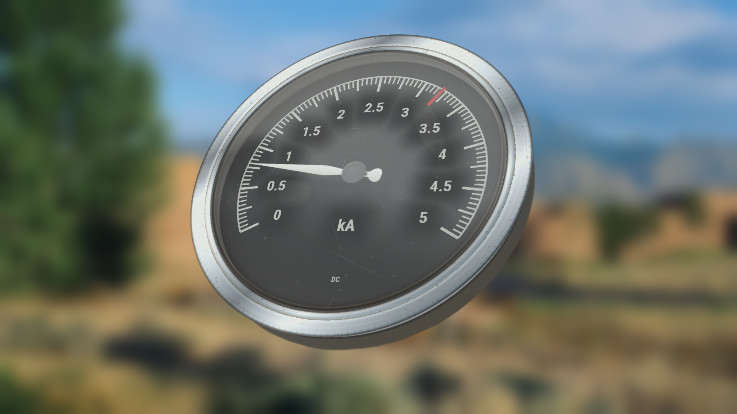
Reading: {"value": 0.75, "unit": "kA"}
